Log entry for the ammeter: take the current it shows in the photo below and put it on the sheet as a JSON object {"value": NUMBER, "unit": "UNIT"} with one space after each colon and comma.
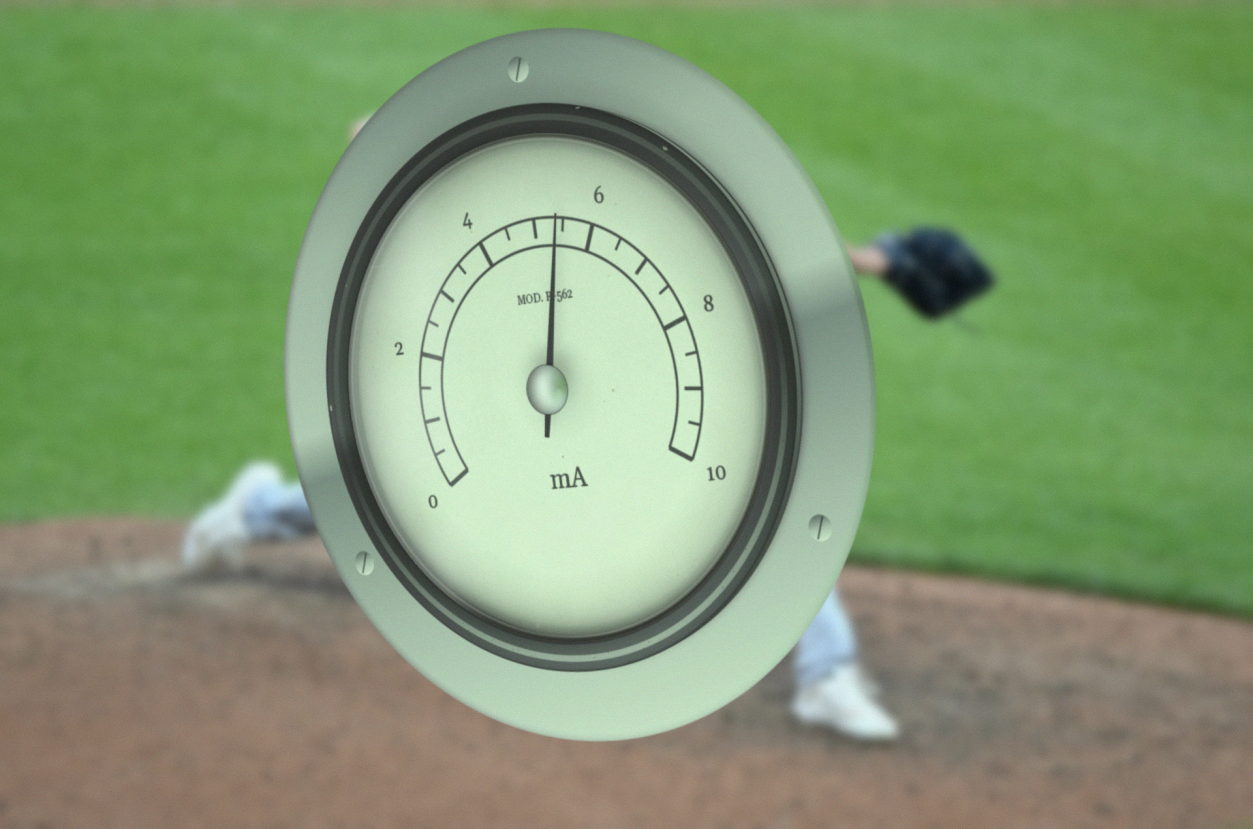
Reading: {"value": 5.5, "unit": "mA"}
